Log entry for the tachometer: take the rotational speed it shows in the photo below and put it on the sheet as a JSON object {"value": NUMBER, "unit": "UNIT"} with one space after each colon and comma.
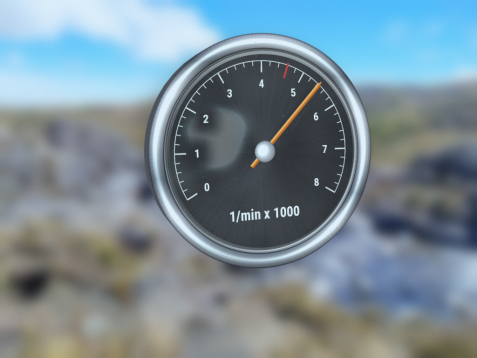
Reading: {"value": 5400, "unit": "rpm"}
